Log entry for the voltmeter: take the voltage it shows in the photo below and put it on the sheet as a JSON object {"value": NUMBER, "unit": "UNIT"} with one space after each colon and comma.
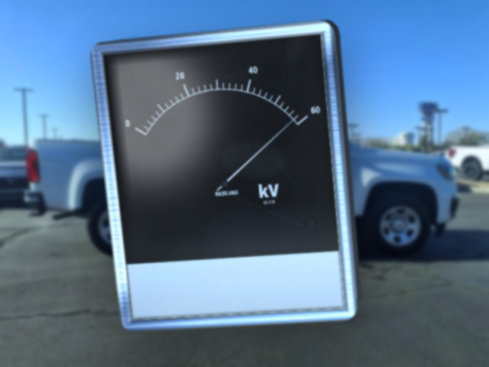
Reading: {"value": 58, "unit": "kV"}
